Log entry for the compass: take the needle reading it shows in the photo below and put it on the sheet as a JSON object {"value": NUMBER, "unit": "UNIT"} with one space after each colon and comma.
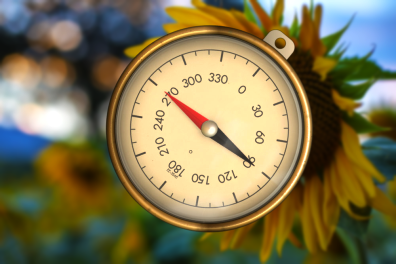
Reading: {"value": 270, "unit": "°"}
